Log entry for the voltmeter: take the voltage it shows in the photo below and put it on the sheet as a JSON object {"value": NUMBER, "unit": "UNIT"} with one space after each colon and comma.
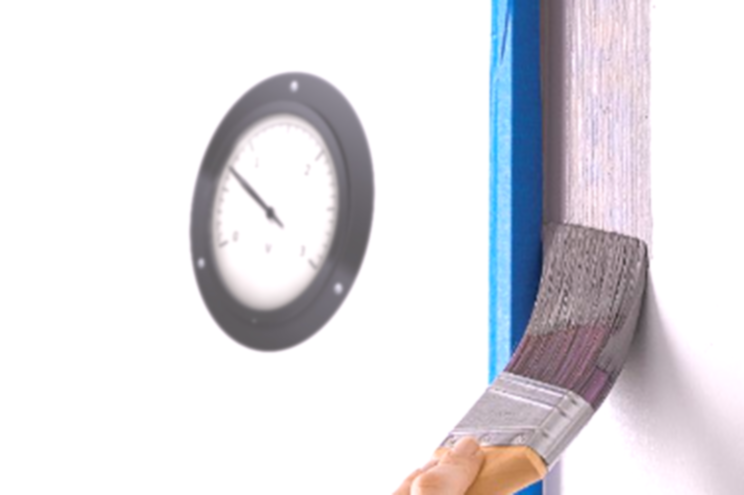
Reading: {"value": 0.7, "unit": "V"}
